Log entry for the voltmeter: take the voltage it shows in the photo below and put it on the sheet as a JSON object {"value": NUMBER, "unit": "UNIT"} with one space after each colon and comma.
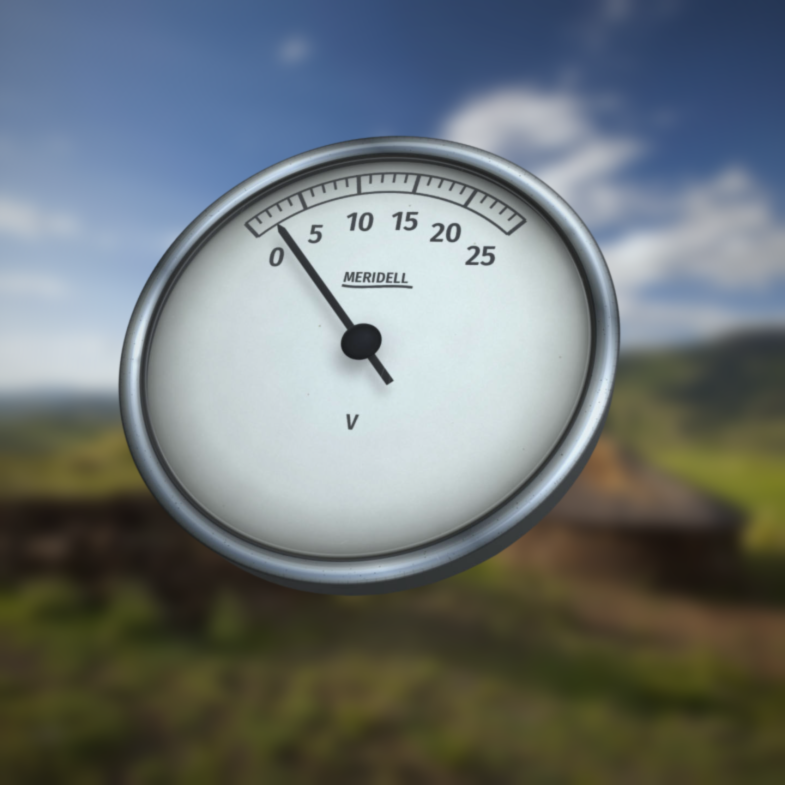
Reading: {"value": 2, "unit": "V"}
